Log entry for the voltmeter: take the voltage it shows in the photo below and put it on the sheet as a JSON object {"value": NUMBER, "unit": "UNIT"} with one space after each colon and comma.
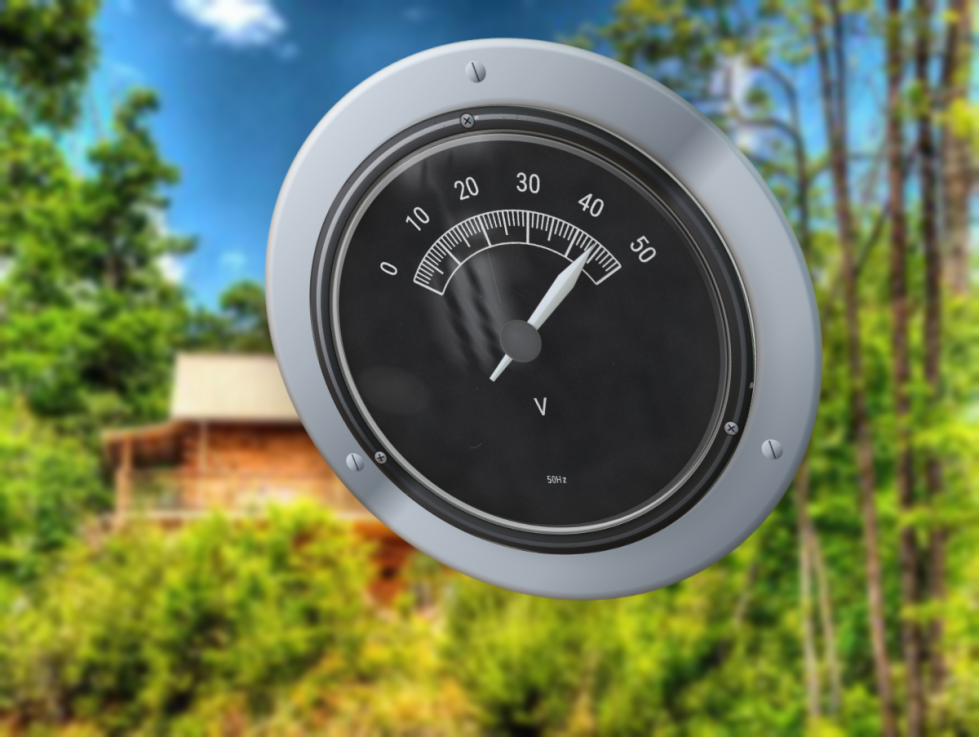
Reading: {"value": 44, "unit": "V"}
